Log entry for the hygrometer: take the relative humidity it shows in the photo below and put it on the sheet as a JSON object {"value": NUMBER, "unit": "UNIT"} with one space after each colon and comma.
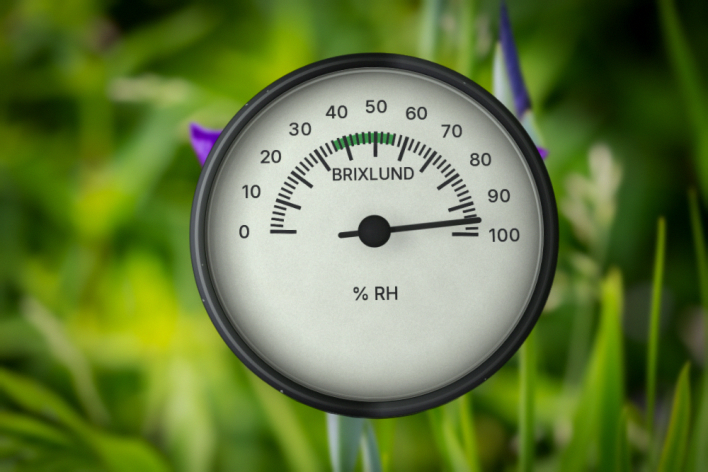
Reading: {"value": 96, "unit": "%"}
